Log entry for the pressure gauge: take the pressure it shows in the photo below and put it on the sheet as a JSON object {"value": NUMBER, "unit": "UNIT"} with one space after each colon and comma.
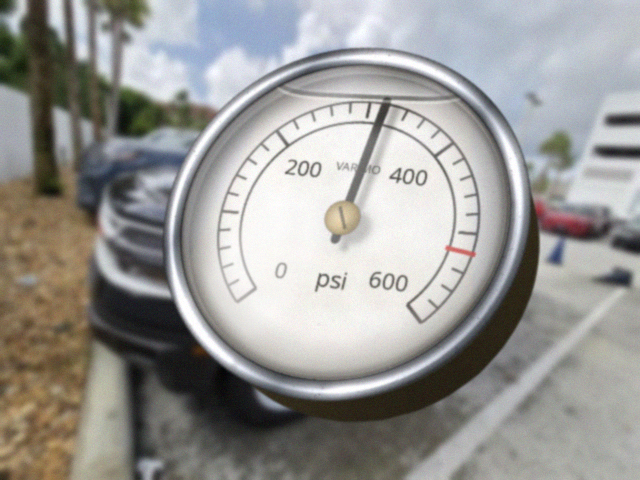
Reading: {"value": 320, "unit": "psi"}
